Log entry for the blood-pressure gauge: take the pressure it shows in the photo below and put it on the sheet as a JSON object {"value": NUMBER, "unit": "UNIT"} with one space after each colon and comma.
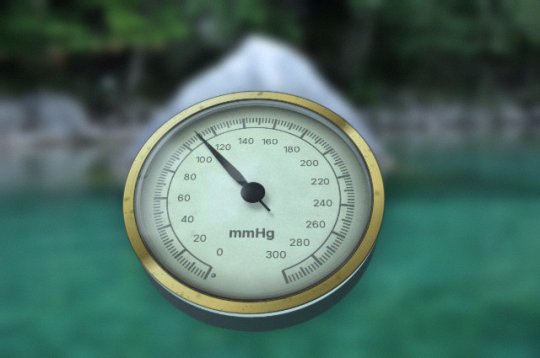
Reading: {"value": 110, "unit": "mmHg"}
